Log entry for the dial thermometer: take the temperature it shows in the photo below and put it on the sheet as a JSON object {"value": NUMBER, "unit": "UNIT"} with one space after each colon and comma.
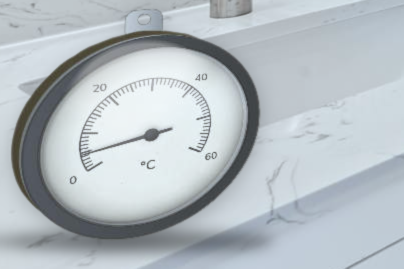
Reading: {"value": 5, "unit": "°C"}
